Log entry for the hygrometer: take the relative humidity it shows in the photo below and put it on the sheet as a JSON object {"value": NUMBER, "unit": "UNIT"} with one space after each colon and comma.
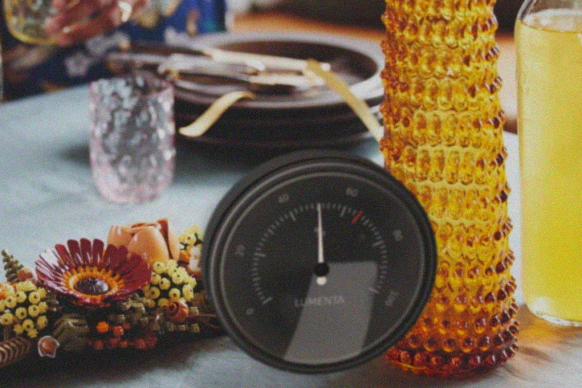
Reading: {"value": 50, "unit": "%"}
